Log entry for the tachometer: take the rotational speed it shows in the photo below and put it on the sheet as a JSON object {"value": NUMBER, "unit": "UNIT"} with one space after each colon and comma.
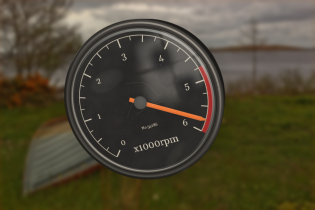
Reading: {"value": 5750, "unit": "rpm"}
